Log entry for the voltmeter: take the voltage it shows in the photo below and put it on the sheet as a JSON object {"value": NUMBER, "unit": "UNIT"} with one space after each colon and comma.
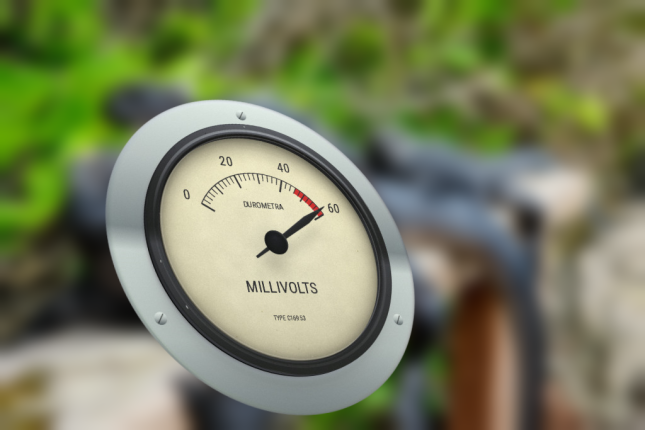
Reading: {"value": 58, "unit": "mV"}
